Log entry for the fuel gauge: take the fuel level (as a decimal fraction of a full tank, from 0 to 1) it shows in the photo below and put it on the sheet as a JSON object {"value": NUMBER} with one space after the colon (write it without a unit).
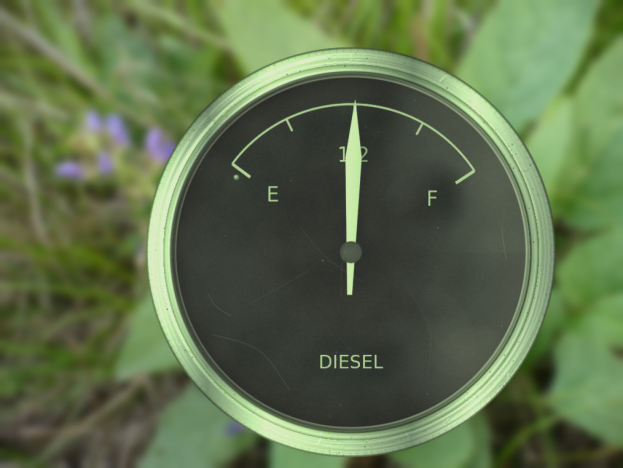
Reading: {"value": 0.5}
